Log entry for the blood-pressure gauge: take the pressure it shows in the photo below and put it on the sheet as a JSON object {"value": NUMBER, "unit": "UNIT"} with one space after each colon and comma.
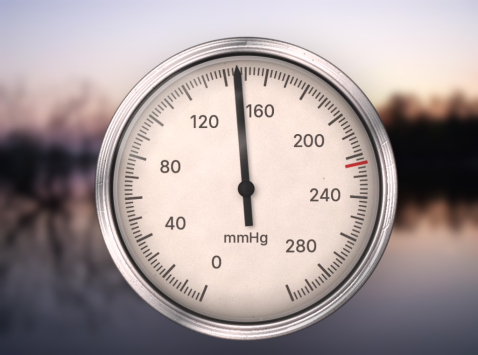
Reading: {"value": 146, "unit": "mmHg"}
